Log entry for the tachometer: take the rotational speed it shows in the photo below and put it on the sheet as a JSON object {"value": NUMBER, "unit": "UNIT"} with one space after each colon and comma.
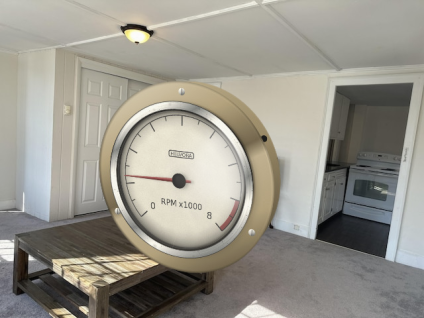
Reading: {"value": 1250, "unit": "rpm"}
